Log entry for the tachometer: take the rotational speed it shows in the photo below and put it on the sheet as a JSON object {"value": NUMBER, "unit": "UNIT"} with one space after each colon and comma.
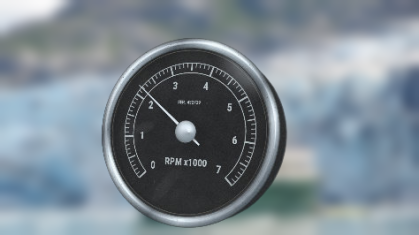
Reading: {"value": 2200, "unit": "rpm"}
